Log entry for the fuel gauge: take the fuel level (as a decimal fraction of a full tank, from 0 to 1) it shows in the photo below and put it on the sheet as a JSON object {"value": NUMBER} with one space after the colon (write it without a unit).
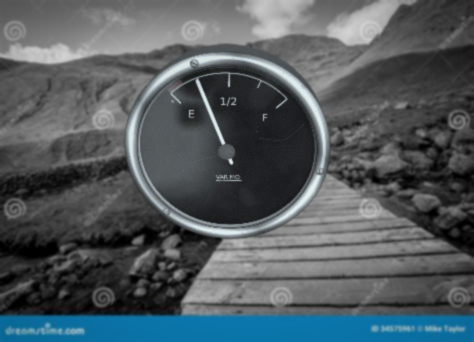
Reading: {"value": 0.25}
